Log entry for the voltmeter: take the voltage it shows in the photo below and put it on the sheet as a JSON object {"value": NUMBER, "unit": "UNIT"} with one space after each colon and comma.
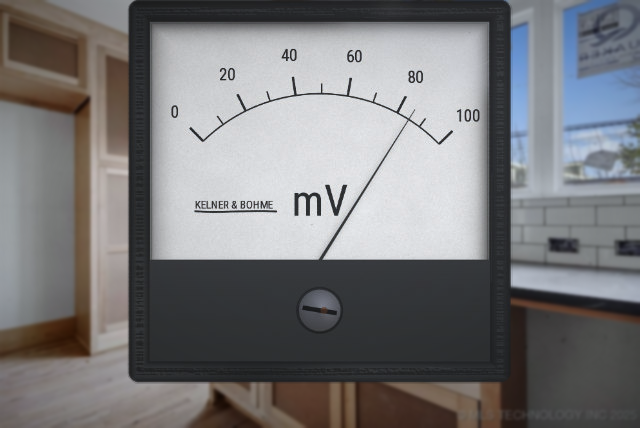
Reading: {"value": 85, "unit": "mV"}
